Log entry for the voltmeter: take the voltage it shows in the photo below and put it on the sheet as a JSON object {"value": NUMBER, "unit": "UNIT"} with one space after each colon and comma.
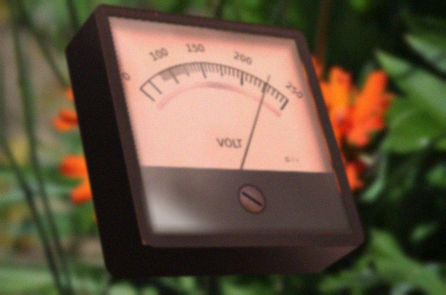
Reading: {"value": 225, "unit": "V"}
